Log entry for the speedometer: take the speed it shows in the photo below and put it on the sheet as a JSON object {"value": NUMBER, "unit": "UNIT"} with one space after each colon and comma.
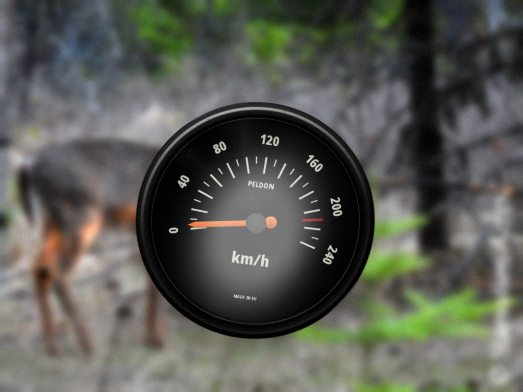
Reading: {"value": 5, "unit": "km/h"}
